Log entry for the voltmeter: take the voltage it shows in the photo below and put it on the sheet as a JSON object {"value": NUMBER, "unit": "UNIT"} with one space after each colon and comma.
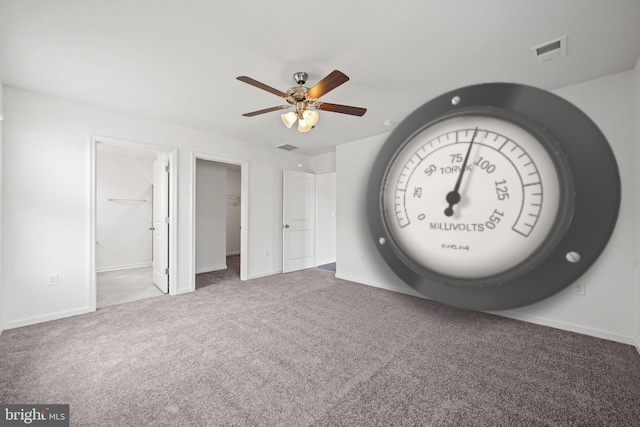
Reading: {"value": 85, "unit": "mV"}
